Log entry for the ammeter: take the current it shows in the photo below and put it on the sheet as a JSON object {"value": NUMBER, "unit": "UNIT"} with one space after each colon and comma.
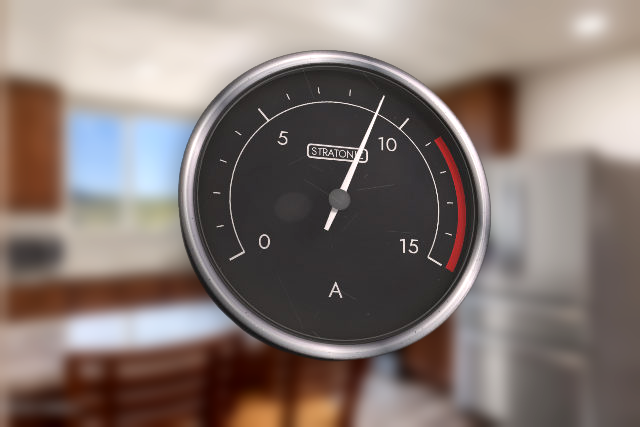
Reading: {"value": 9, "unit": "A"}
